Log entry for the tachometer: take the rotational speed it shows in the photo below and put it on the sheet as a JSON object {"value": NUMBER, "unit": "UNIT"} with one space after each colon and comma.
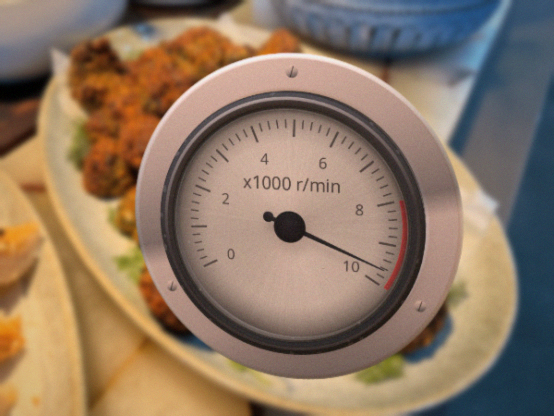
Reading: {"value": 9600, "unit": "rpm"}
